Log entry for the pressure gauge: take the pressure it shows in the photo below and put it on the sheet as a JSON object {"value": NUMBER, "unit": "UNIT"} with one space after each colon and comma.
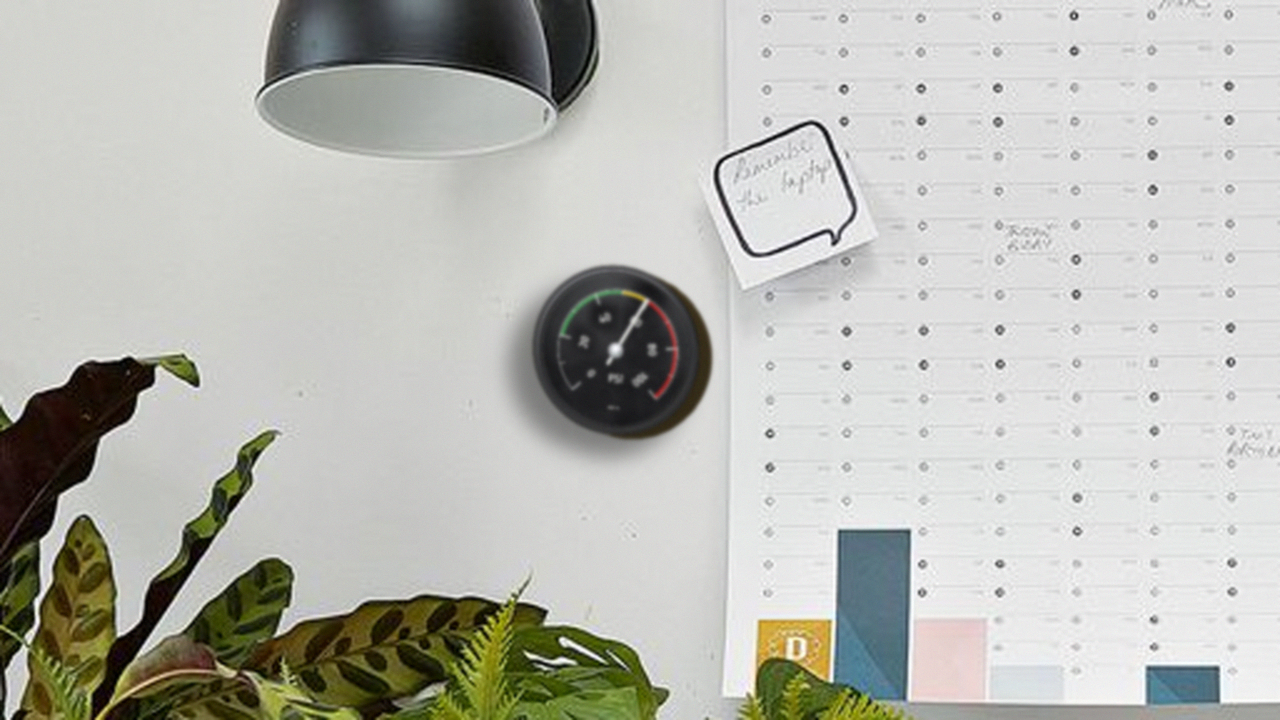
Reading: {"value": 60, "unit": "psi"}
